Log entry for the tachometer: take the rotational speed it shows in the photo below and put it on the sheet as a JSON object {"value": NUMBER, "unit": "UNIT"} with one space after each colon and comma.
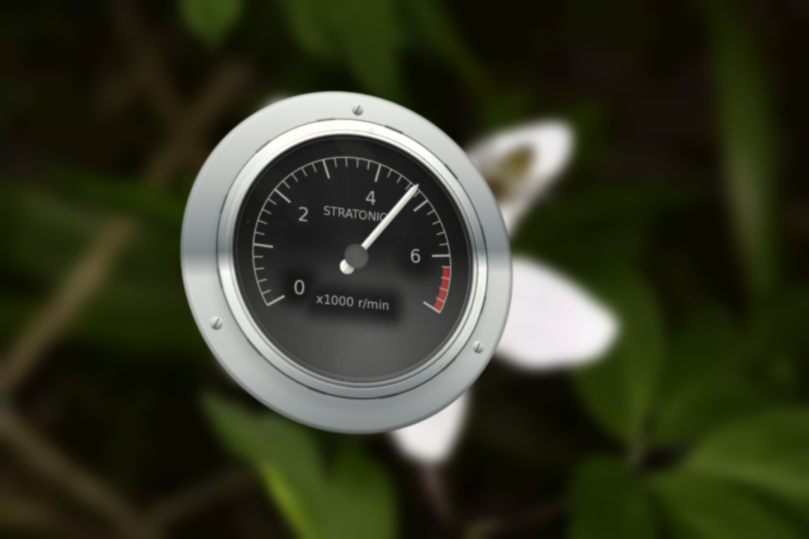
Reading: {"value": 4700, "unit": "rpm"}
